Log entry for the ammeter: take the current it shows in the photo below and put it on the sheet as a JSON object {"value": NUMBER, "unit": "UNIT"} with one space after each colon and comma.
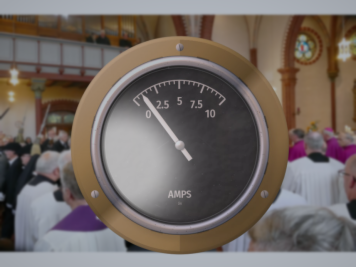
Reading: {"value": 1, "unit": "A"}
